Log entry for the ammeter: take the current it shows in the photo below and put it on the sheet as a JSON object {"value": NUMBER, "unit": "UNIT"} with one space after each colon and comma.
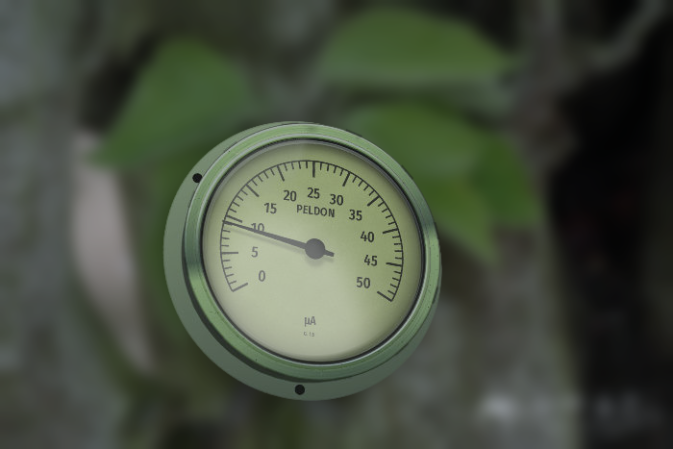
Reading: {"value": 9, "unit": "µA"}
